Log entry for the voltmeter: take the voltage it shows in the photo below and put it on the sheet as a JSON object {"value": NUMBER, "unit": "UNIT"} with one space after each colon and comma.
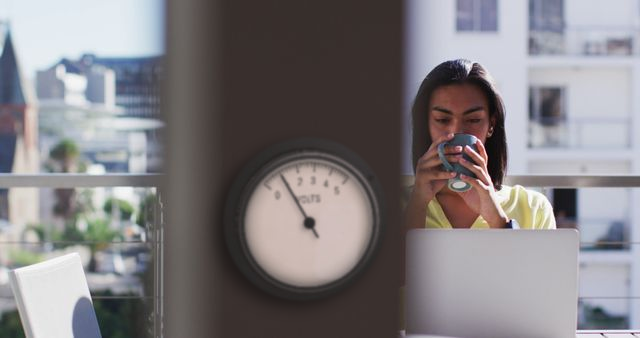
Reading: {"value": 1, "unit": "V"}
